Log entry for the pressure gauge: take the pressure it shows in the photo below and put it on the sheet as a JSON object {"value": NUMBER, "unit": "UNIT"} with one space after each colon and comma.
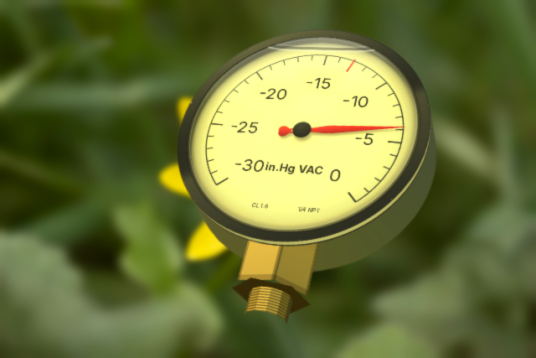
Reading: {"value": -6, "unit": "inHg"}
